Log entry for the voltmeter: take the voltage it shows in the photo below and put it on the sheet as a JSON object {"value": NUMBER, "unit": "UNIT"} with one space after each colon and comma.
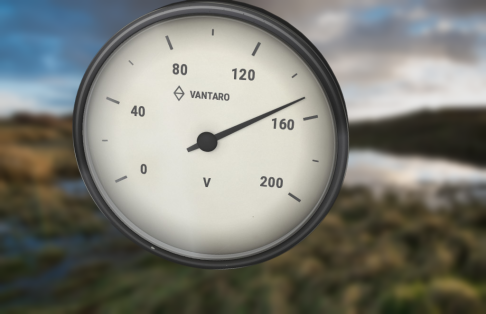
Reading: {"value": 150, "unit": "V"}
